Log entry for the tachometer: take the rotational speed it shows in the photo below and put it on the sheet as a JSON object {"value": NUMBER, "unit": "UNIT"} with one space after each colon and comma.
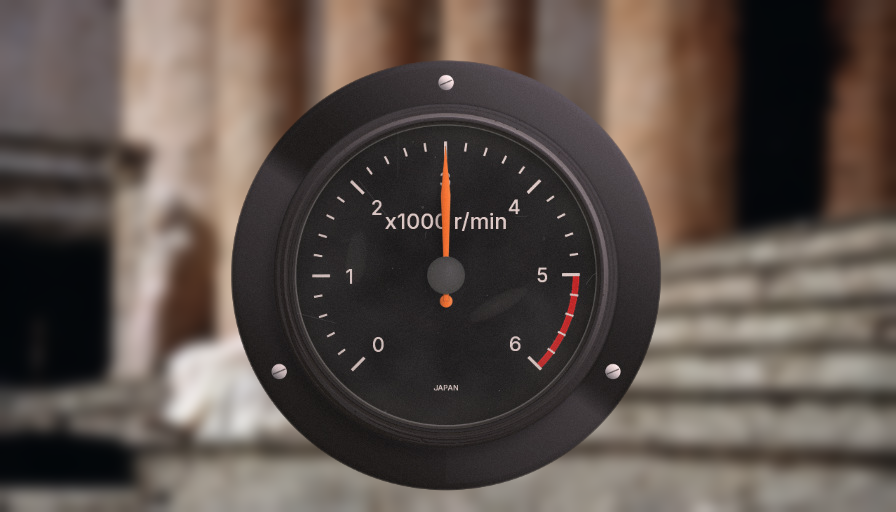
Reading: {"value": 3000, "unit": "rpm"}
